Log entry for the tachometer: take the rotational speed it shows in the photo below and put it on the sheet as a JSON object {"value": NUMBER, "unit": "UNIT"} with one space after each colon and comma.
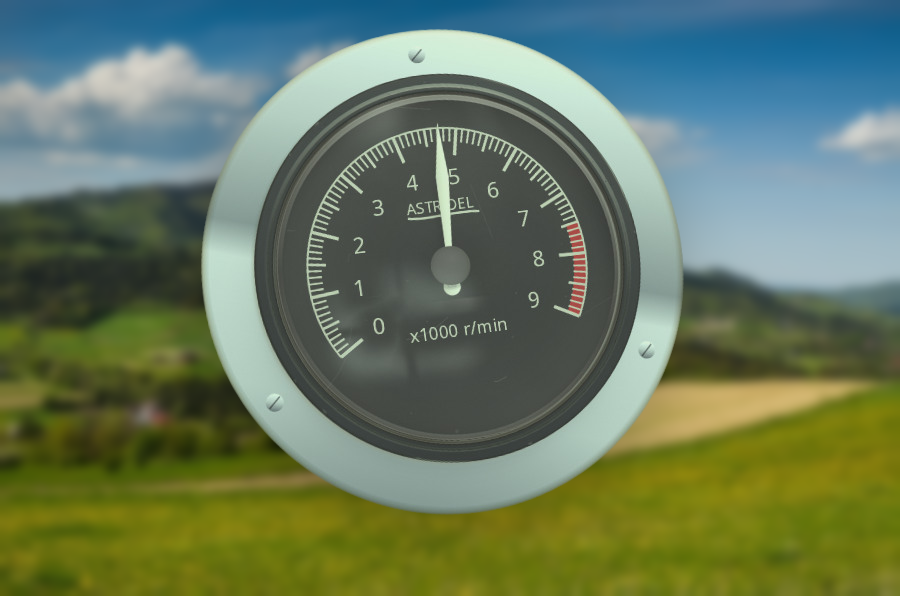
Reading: {"value": 4700, "unit": "rpm"}
